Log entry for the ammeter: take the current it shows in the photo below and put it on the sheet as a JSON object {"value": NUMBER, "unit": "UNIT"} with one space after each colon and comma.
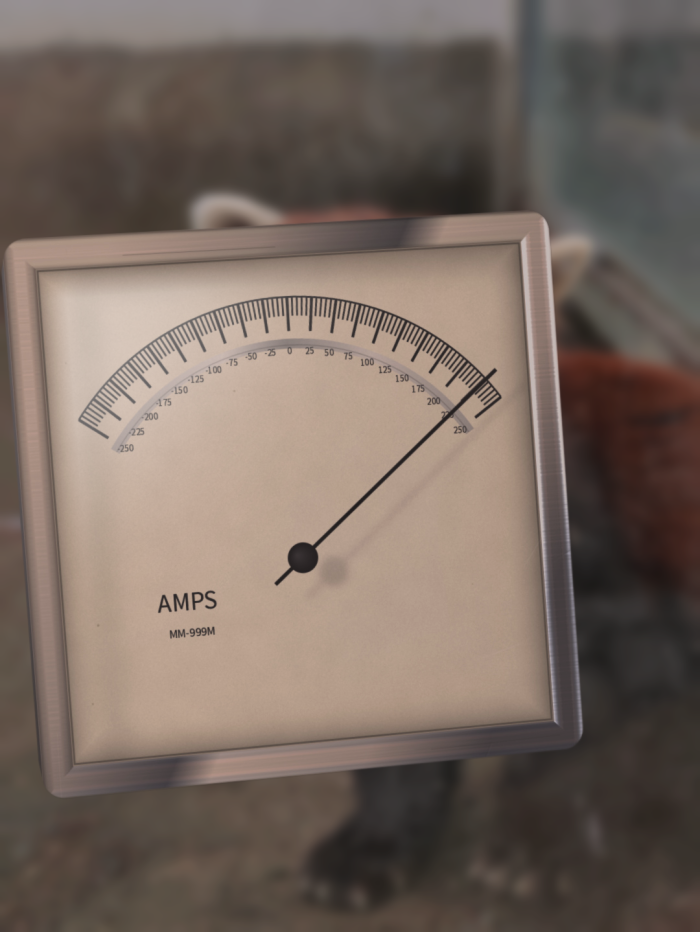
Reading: {"value": 225, "unit": "A"}
